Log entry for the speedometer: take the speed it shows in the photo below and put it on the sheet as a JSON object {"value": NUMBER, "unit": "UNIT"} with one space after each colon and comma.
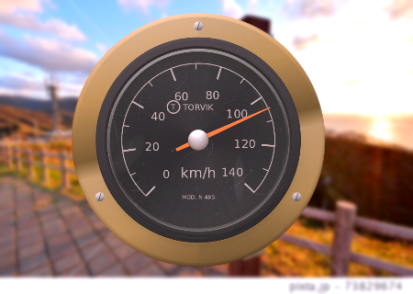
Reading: {"value": 105, "unit": "km/h"}
